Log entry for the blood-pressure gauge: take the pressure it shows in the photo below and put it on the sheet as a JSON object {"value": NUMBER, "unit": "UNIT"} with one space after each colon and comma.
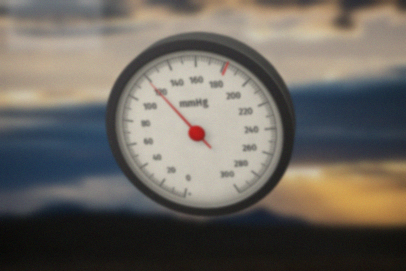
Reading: {"value": 120, "unit": "mmHg"}
